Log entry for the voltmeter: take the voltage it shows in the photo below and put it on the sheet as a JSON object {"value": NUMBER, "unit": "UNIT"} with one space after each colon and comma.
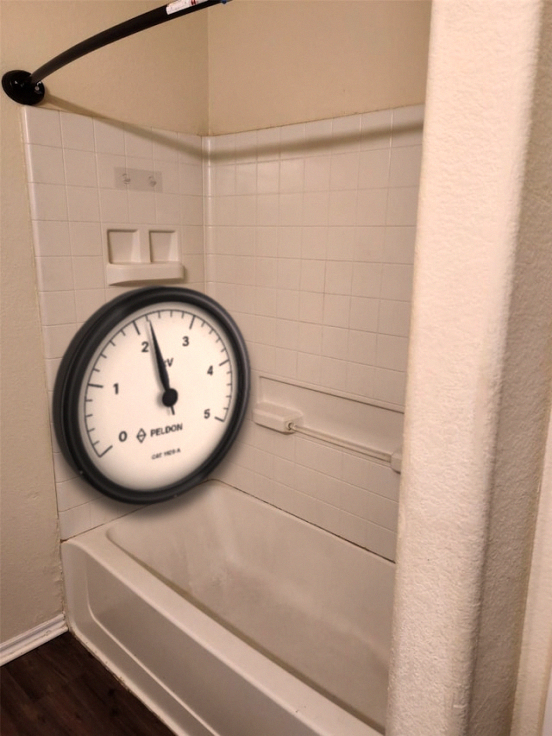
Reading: {"value": 2.2, "unit": "kV"}
